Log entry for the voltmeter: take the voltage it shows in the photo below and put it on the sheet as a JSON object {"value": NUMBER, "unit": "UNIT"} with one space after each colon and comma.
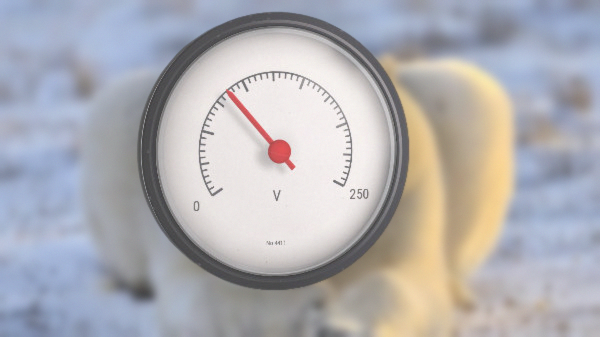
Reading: {"value": 85, "unit": "V"}
